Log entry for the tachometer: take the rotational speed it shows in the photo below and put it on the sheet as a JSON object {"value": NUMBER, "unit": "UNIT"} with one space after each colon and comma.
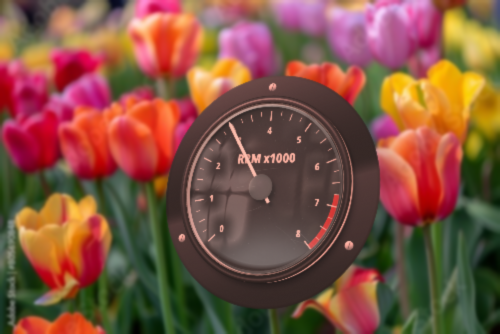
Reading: {"value": 3000, "unit": "rpm"}
